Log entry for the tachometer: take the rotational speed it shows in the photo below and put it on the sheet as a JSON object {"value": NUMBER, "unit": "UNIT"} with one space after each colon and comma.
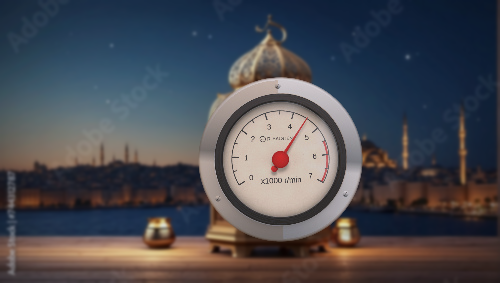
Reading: {"value": 4500, "unit": "rpm"}
